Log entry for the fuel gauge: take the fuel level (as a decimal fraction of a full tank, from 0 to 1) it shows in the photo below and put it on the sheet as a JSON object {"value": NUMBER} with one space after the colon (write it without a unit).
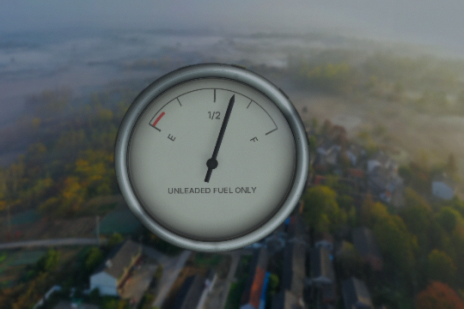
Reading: {"value": 0.625}
